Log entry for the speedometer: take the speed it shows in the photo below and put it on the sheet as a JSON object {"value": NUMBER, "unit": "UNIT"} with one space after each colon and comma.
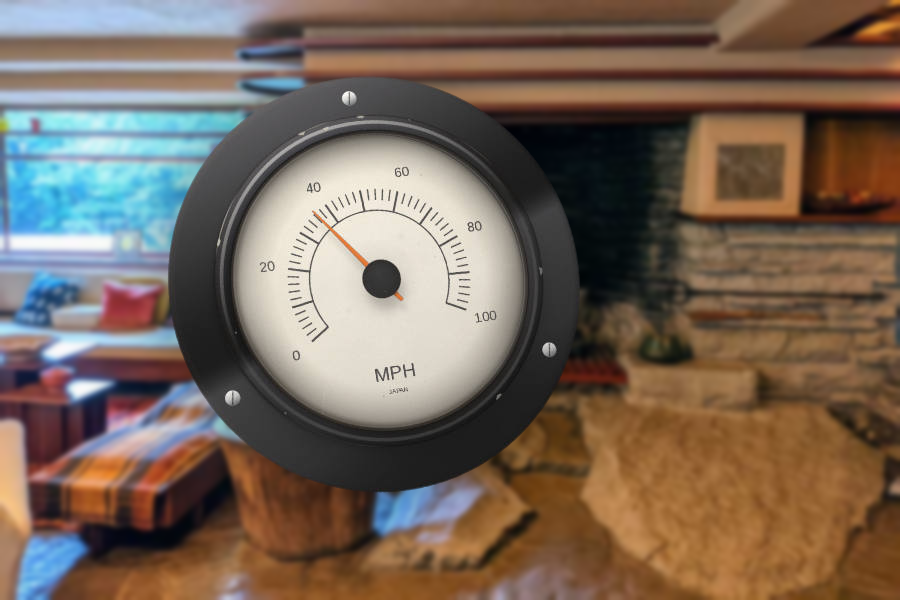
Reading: {"value": 36, "unit": "mph"}
